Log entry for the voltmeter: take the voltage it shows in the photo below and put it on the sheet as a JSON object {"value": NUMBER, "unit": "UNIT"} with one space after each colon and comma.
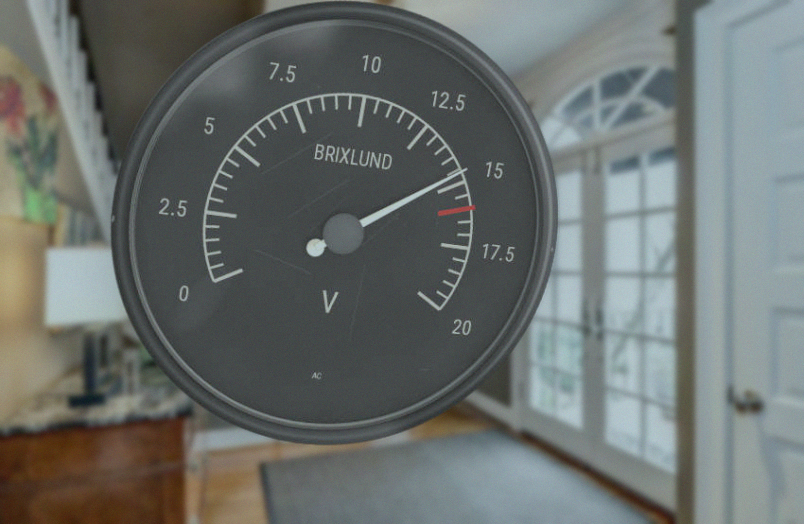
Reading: {"value": 14.5, "unit": "V"}
